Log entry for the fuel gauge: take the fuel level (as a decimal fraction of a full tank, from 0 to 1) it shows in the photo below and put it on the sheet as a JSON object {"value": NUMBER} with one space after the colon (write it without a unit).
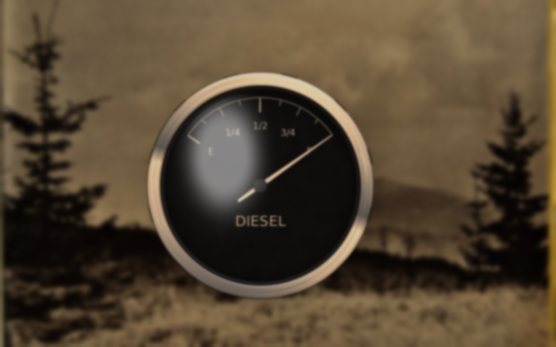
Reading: {"value": 1}
